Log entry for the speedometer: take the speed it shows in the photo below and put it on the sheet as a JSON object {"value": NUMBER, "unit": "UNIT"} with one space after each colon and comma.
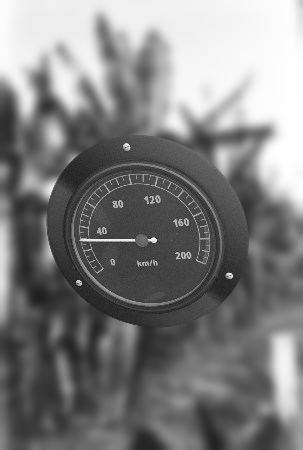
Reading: {"value": 30, "unit": "km/h"}
